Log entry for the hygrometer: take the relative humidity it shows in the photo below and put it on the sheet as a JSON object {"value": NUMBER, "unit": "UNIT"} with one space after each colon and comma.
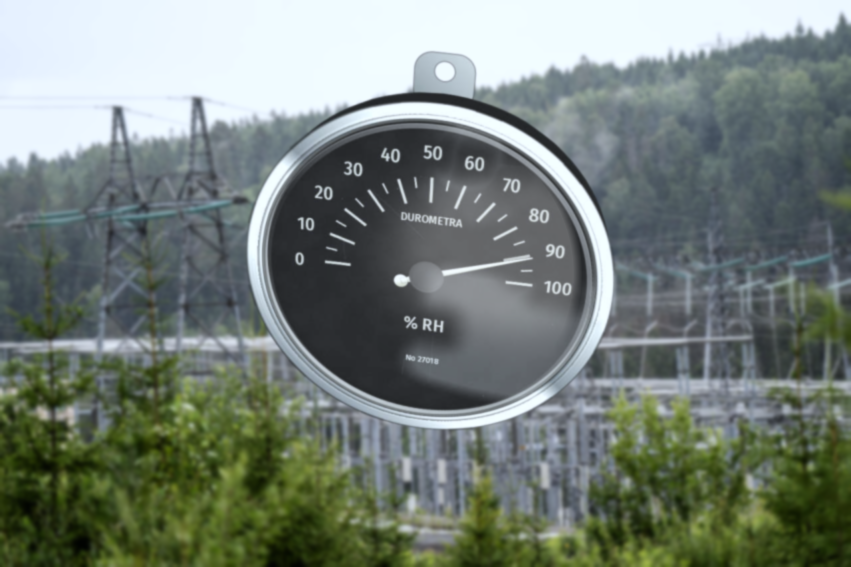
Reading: {"value": 90, "unit": "%"}
